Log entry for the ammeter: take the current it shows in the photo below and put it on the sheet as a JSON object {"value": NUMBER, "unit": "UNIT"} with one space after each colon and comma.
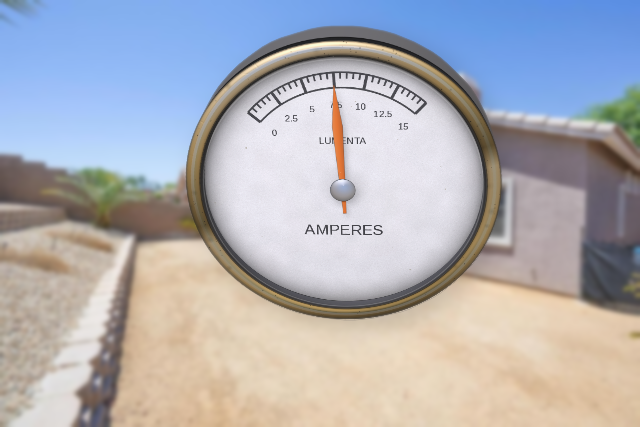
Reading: {"value": 7.5, "unit": "A"}
